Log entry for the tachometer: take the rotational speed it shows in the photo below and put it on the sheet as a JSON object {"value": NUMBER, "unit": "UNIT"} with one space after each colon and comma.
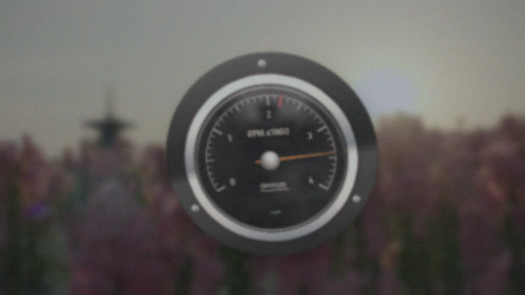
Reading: {"value": 3400, "unit": "rpm"}
